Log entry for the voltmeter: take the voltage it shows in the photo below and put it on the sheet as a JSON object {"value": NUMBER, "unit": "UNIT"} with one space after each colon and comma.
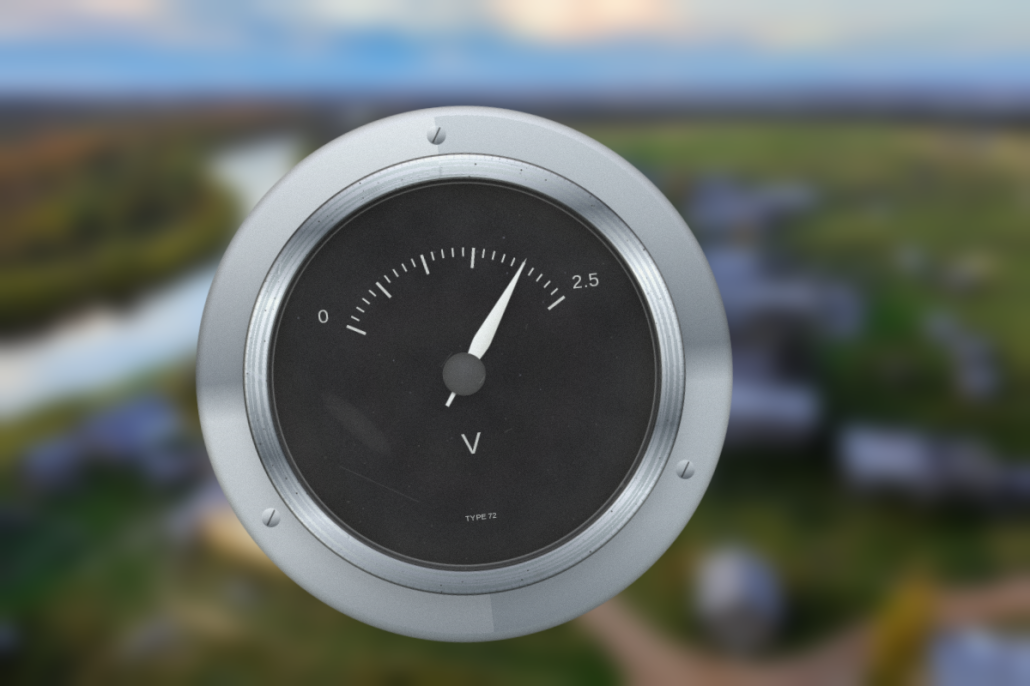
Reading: {"value": 2, "unit": "V"}
